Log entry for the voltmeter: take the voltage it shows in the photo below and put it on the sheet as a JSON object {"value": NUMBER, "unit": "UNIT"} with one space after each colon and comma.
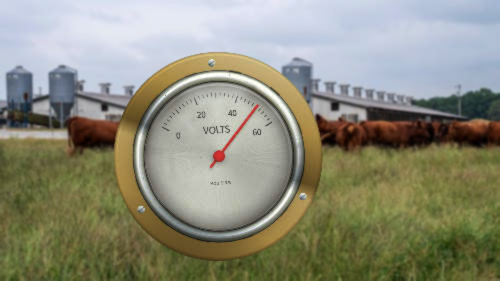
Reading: {"value": 50, "unit": "V"}
